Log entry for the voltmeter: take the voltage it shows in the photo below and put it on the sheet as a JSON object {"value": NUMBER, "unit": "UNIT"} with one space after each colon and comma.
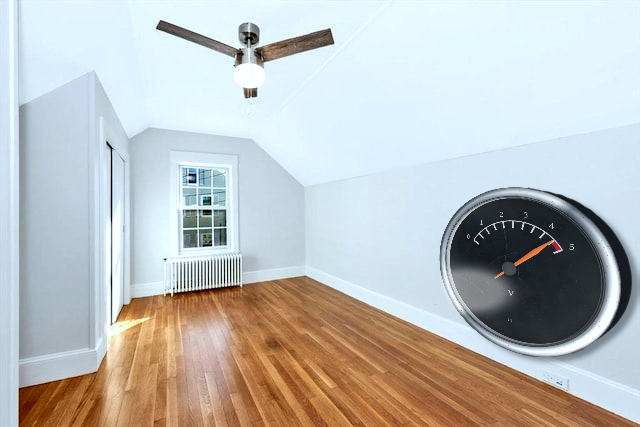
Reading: {"value": 4.5, "unit": "V"}
